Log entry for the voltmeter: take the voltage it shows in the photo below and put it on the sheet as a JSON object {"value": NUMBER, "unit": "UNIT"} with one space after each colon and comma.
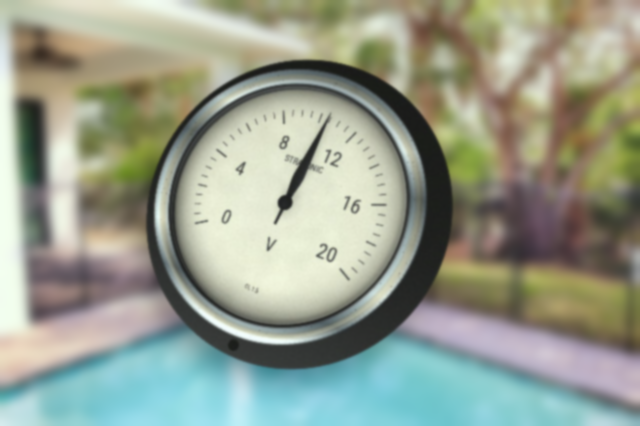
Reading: {"value": 10.5, "unit": "V"}
